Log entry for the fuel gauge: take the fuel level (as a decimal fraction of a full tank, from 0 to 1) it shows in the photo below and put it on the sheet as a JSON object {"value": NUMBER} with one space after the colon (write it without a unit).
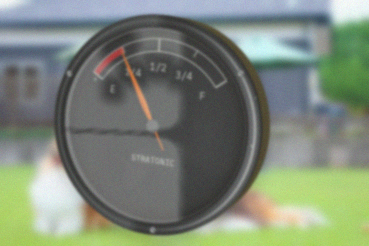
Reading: {"value": 0.25}
